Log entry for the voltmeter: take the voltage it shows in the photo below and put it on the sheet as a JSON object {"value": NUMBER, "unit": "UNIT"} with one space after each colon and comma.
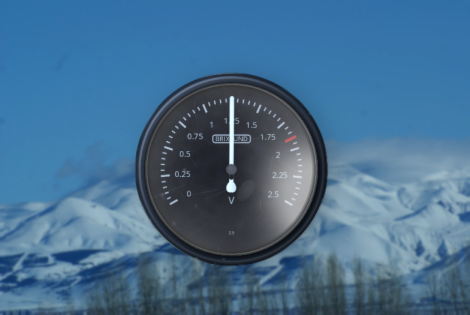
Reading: {"value": 1.25, "unit": "V"}
